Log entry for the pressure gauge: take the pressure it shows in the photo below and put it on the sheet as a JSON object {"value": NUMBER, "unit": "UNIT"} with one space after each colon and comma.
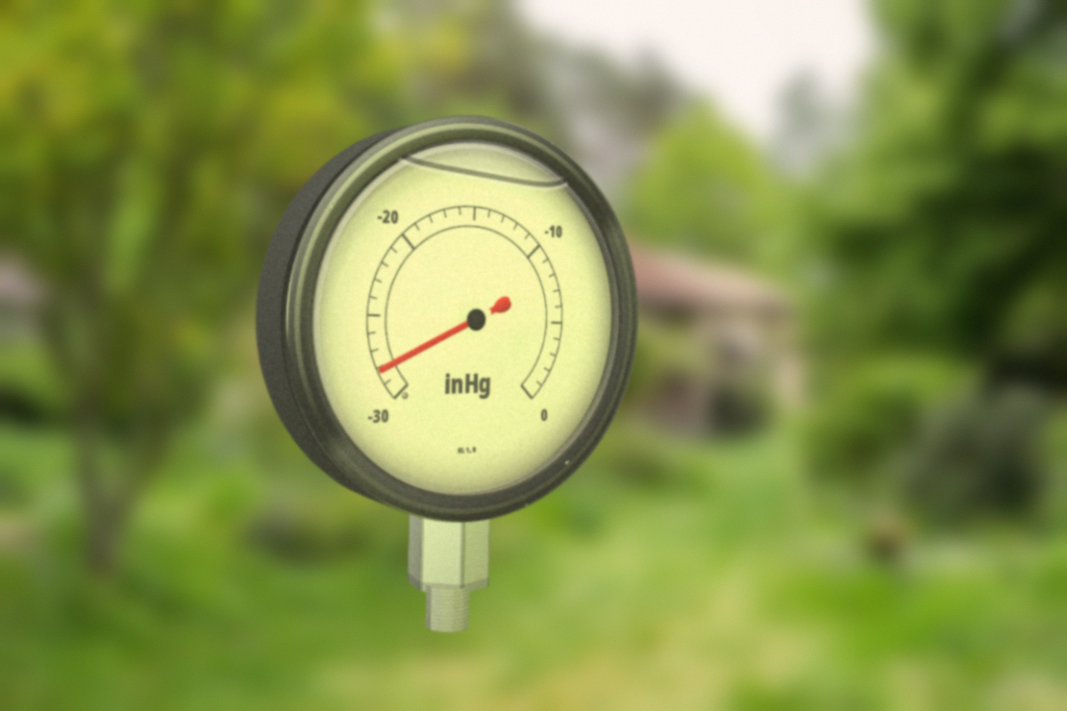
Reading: {"value": -28, "unit": "inHg"}
